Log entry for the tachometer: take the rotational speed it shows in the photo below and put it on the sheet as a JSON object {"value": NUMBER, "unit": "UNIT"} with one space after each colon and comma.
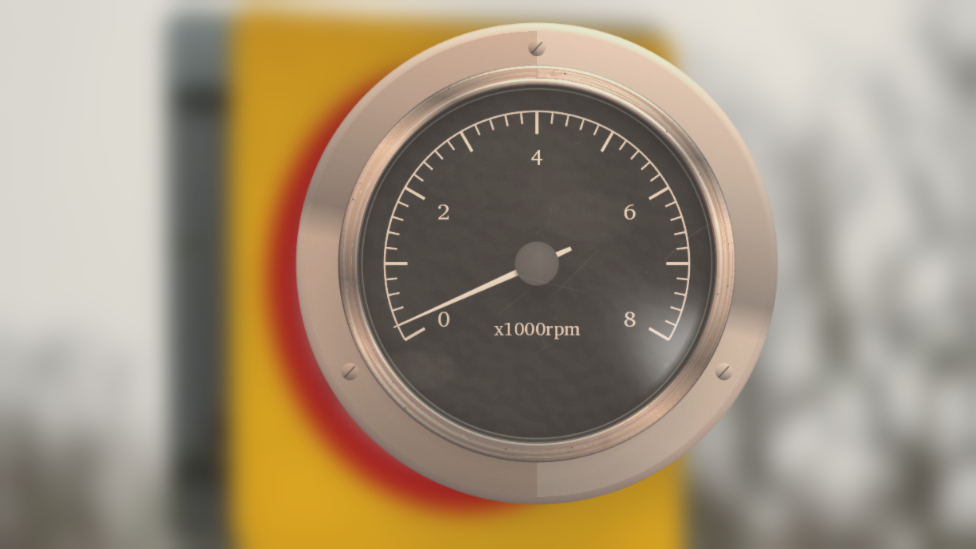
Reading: {"value": 200, "unit": "rpm"}
